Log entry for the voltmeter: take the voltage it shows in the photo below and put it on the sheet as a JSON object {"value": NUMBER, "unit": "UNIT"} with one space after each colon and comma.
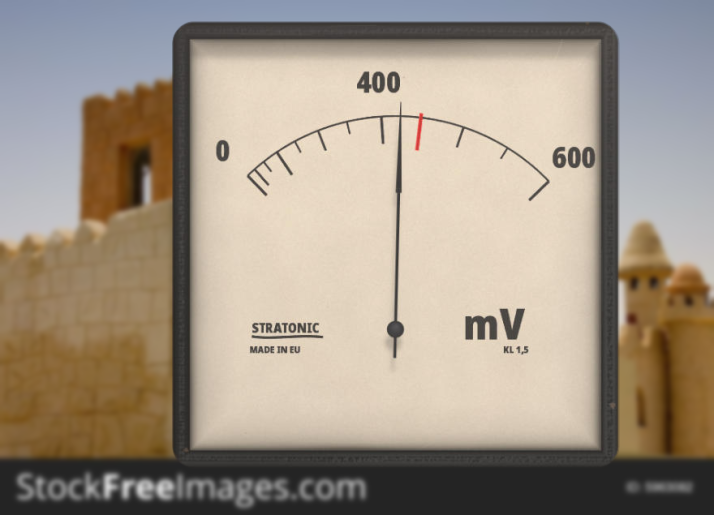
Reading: {"value": 425, "unit": "mV"}
